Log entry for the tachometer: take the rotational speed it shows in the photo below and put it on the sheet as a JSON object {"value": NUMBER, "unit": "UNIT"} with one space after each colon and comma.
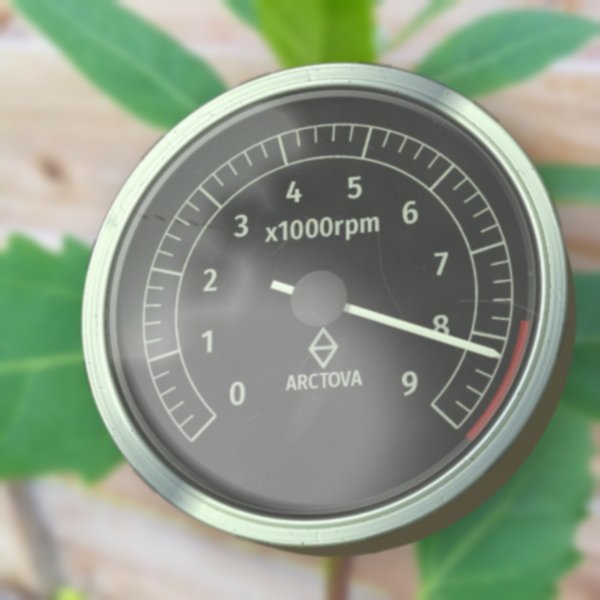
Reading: {"value": 8200, "unit": "rpm"}
